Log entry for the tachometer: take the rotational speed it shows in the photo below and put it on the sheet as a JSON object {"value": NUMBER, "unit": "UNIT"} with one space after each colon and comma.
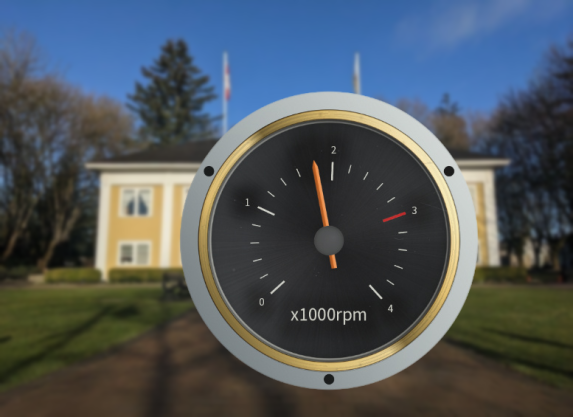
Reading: {"value": 1800, "unit": "rpm"}
